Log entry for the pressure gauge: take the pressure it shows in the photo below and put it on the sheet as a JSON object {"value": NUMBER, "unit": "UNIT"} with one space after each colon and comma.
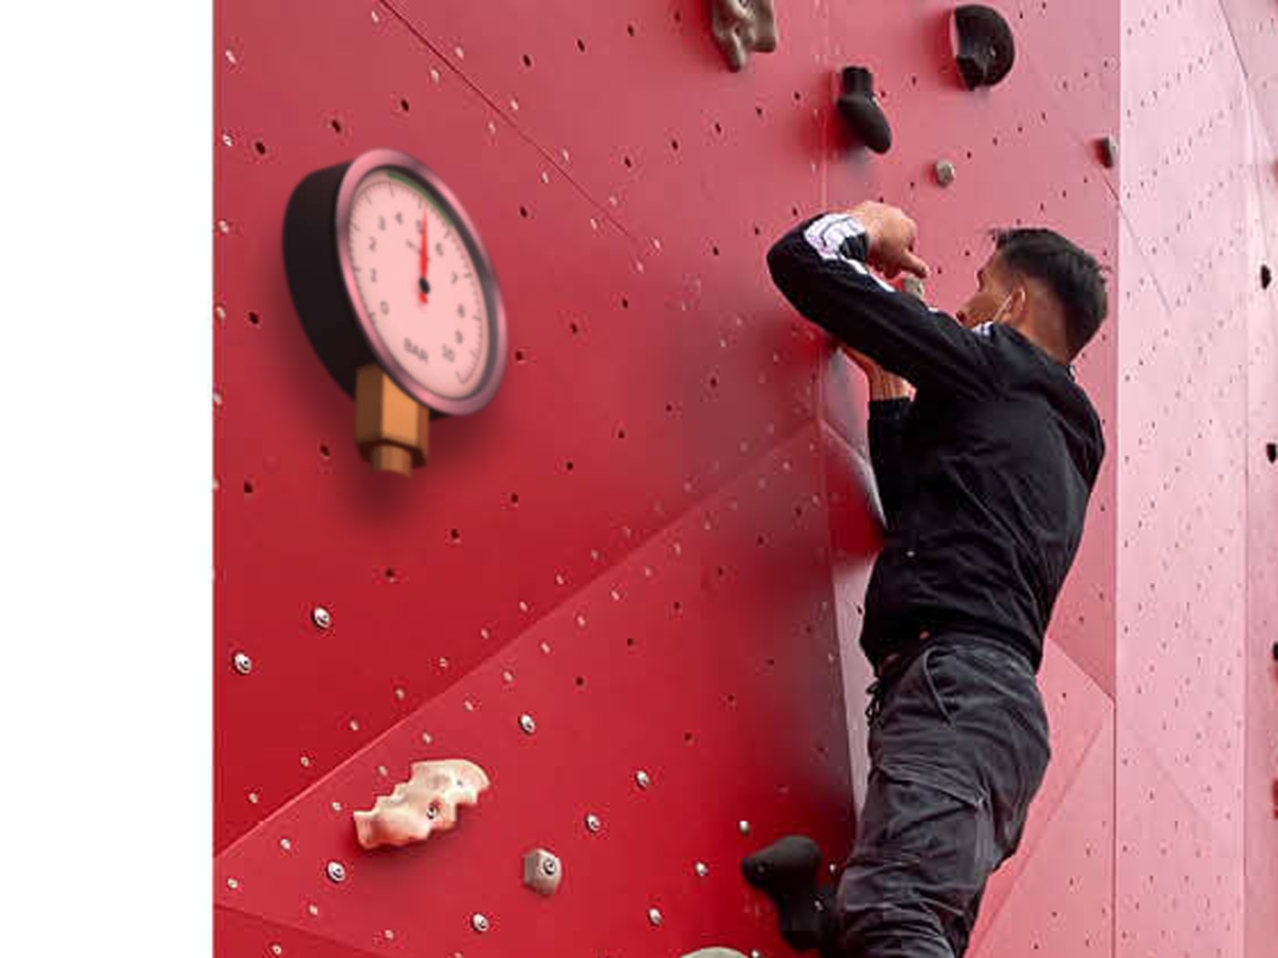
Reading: {"value": 5, "unit": "bar"}
